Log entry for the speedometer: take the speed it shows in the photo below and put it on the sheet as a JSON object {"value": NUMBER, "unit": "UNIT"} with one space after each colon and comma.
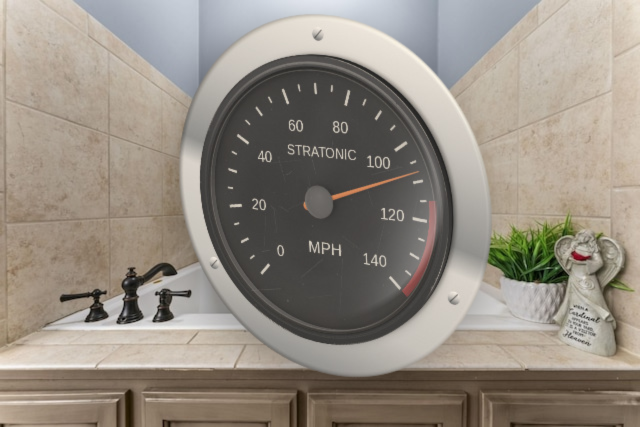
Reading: {"value": 107.5, "unit": "mph"}
